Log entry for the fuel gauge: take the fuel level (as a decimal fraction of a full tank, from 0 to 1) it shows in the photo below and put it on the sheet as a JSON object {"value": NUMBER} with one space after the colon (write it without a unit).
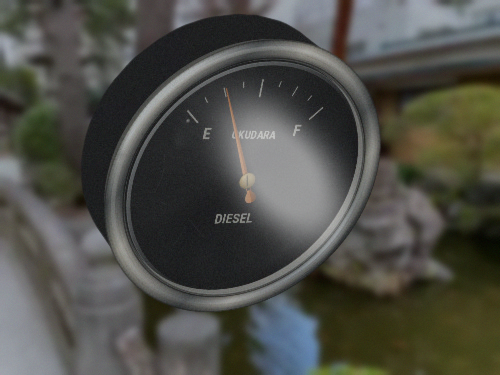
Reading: {"value": 0.25}
